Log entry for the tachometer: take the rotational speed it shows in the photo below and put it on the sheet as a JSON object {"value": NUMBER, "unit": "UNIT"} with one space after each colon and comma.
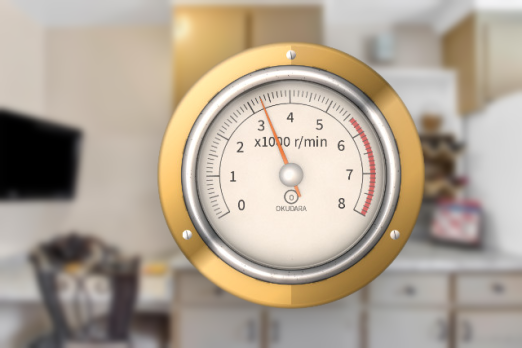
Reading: {"value": 3300, "unit": "rpm"}
